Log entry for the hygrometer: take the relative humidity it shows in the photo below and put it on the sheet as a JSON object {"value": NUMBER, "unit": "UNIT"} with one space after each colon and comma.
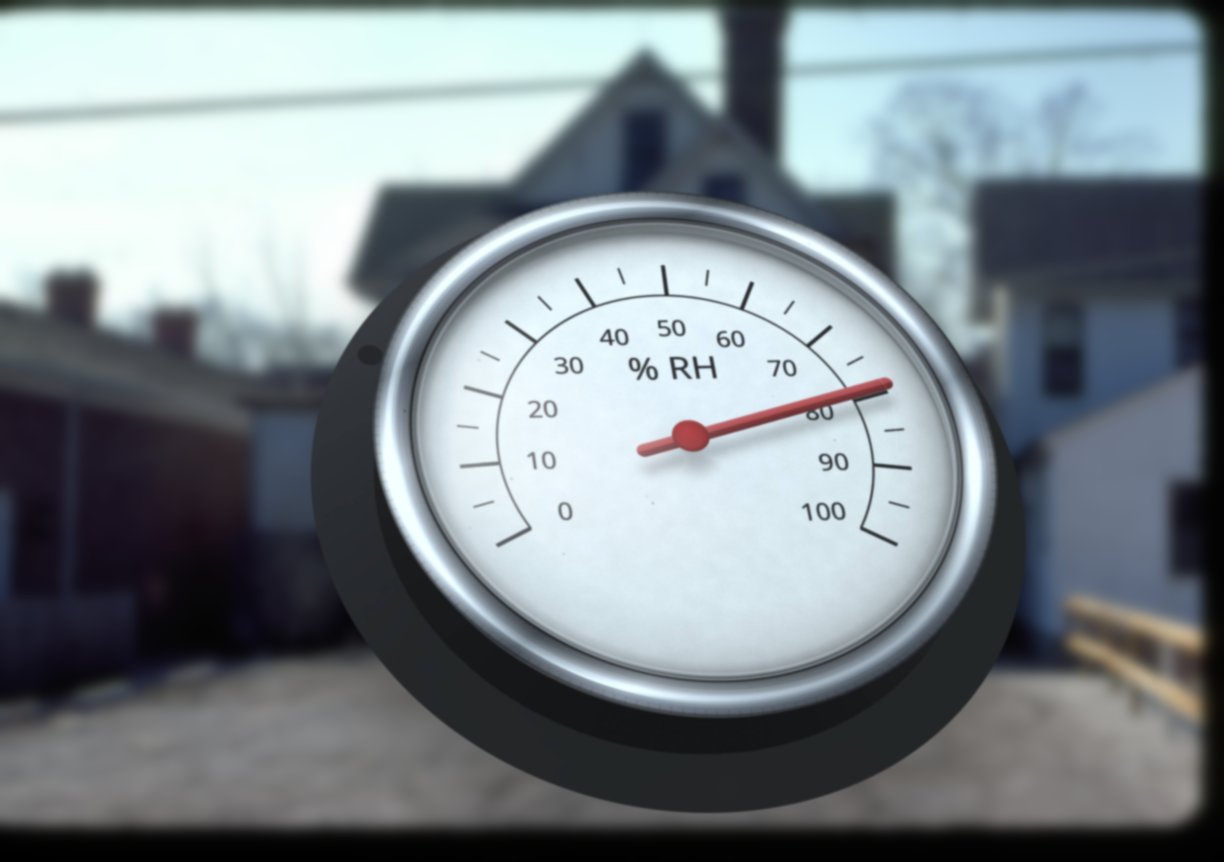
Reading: {"value": 80, "unit": "%"}
